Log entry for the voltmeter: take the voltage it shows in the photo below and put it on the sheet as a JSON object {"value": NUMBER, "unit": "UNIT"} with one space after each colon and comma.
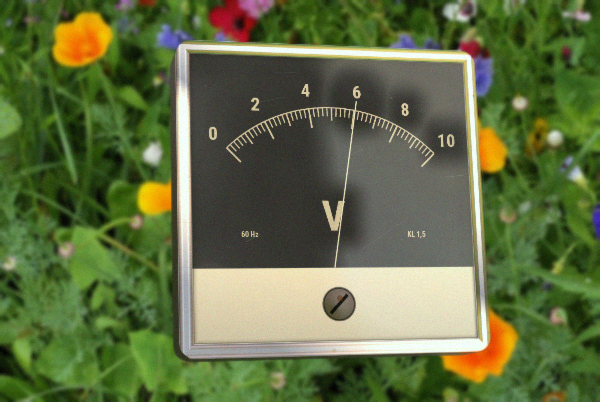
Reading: {"value": 6, "unit": "V"}
